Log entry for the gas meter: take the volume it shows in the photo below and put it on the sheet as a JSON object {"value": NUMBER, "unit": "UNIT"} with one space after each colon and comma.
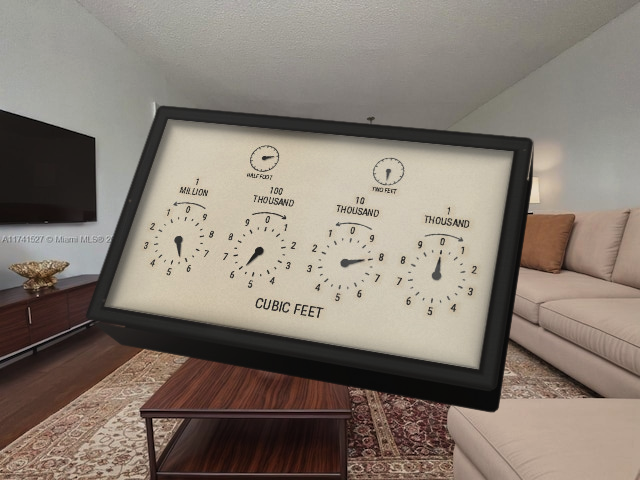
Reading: {"value": 558000, "unit": "ft³"}
